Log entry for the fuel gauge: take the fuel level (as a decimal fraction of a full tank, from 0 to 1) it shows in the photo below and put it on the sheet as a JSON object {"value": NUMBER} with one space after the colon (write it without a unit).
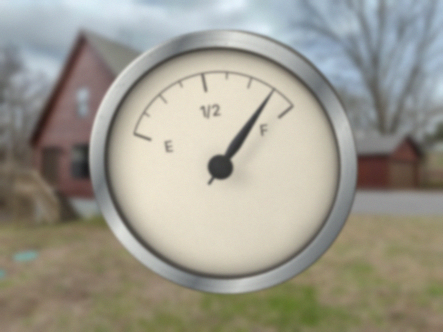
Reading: {"value": 0.875}
